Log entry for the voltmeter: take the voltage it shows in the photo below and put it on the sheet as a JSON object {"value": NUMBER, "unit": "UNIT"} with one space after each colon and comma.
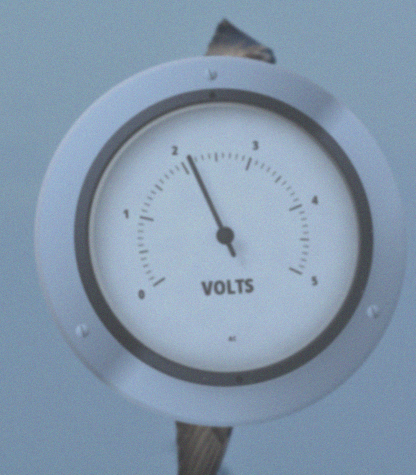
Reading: {"value": 2.1, "unit": "V"}
